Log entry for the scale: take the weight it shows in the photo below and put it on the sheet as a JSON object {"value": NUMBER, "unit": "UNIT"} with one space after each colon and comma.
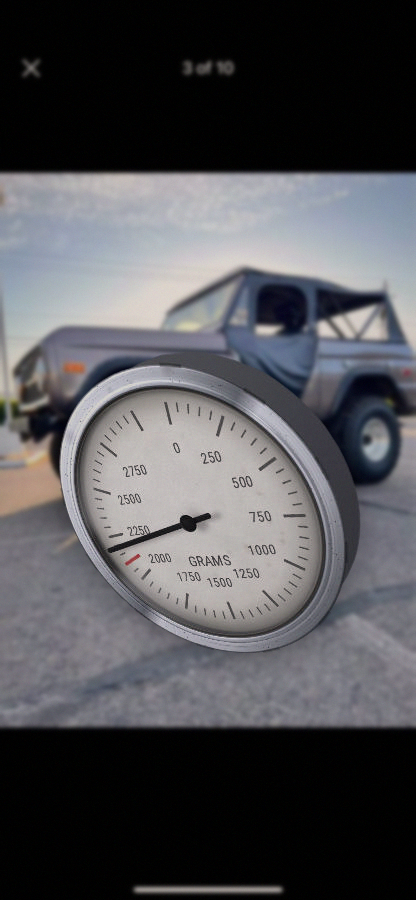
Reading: {"value": 2200, "unit": "g"}
